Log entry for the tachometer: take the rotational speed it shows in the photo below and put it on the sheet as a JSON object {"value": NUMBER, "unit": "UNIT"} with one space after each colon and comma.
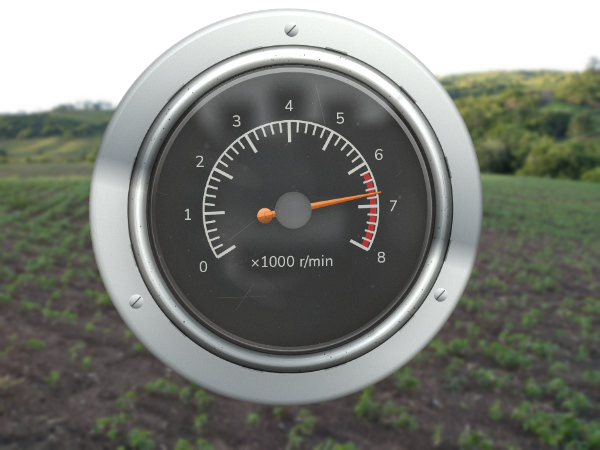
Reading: {"value": 6700, "unit": "rpm"}
